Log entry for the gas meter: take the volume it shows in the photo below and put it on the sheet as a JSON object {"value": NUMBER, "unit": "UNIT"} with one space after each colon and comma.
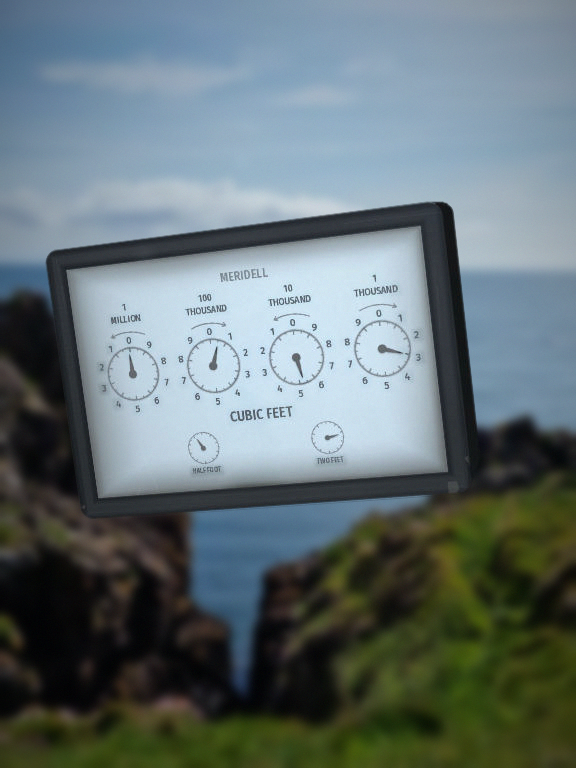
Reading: {"value": 5300, "unit": "ft³"}
